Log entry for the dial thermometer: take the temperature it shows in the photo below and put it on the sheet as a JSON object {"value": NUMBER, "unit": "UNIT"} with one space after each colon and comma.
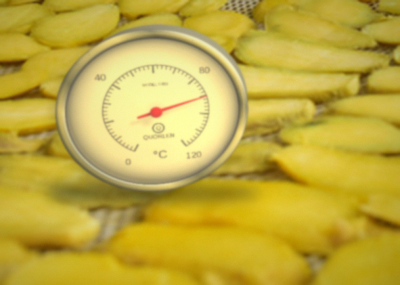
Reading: {"value": 90, "unit": "°C"}
